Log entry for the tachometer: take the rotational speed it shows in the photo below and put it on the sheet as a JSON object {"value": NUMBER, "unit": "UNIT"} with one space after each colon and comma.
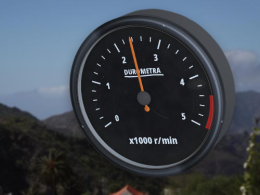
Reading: {"value": 2400, "unit": "rpm"}
